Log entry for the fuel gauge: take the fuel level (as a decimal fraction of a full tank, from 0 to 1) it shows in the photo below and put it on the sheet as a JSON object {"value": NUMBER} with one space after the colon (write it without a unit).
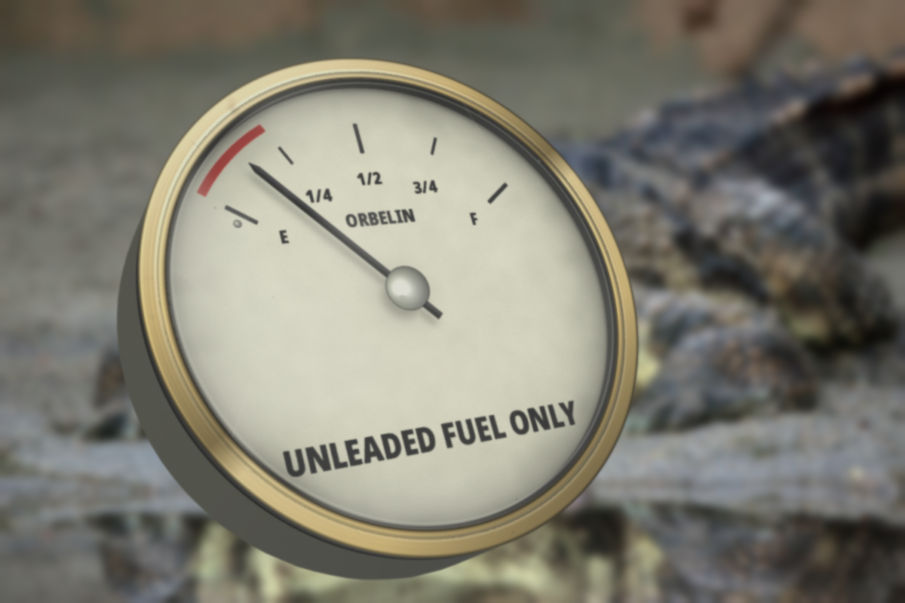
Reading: {"value": 0.125}
